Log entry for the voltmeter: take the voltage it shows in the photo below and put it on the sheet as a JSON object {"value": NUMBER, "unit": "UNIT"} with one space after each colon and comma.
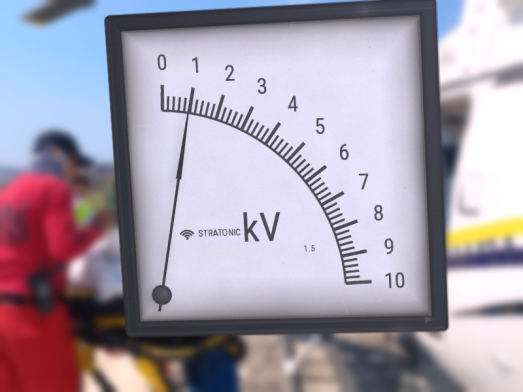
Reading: {"value": 1, "unit": "kV"}
